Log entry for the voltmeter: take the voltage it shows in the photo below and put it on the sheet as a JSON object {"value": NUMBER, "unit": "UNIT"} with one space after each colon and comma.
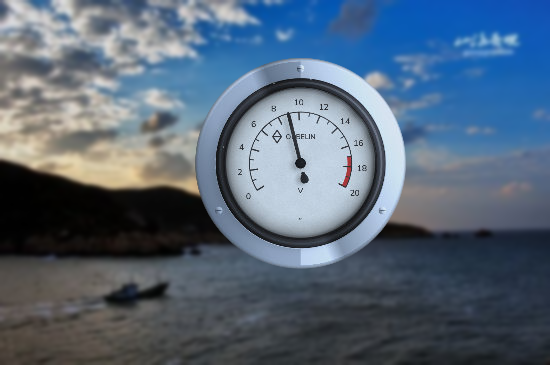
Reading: {"value": 9, "unit": "V"}
